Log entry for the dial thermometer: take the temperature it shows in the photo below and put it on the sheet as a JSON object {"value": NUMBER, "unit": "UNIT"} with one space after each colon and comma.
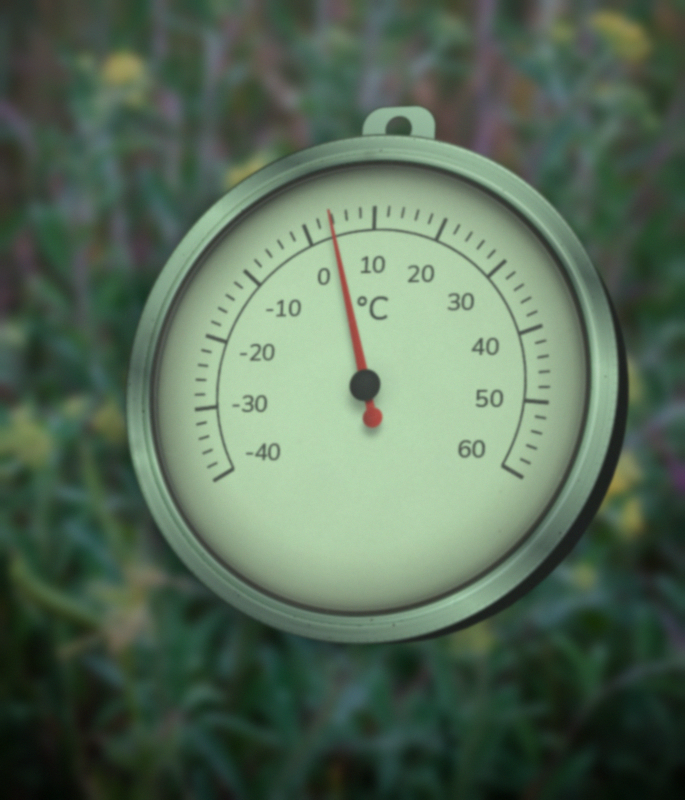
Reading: {"value": 4, "unit": "°C"}
